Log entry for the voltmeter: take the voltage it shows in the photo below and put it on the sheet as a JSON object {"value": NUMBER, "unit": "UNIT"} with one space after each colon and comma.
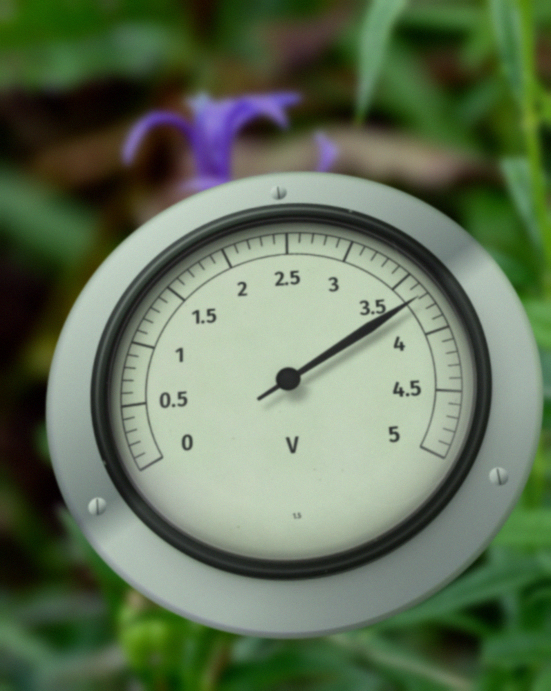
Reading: {"value": 3.7, "unit": "V"}
